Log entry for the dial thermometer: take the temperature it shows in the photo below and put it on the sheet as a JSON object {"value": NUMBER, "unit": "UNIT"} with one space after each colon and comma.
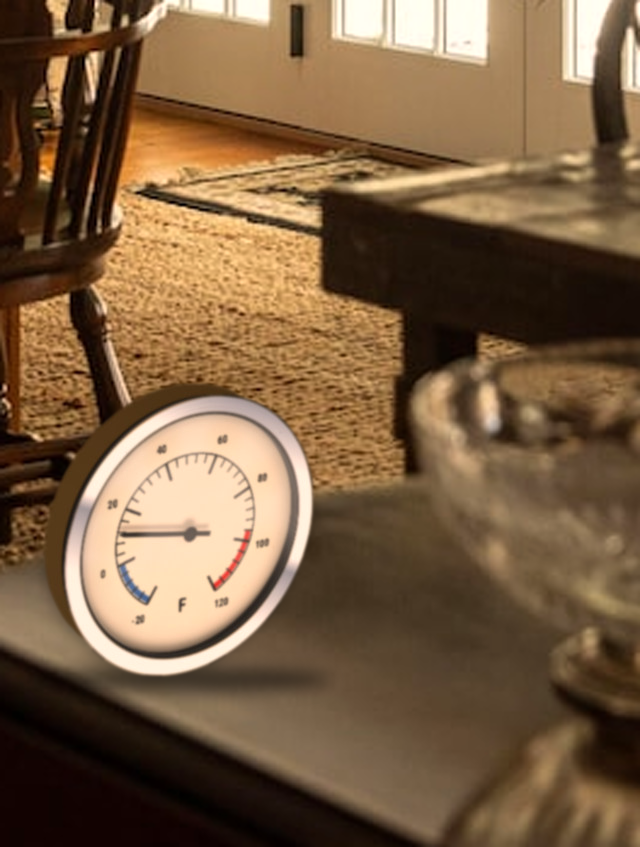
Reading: {"value": 12, "unit": "°F"}
